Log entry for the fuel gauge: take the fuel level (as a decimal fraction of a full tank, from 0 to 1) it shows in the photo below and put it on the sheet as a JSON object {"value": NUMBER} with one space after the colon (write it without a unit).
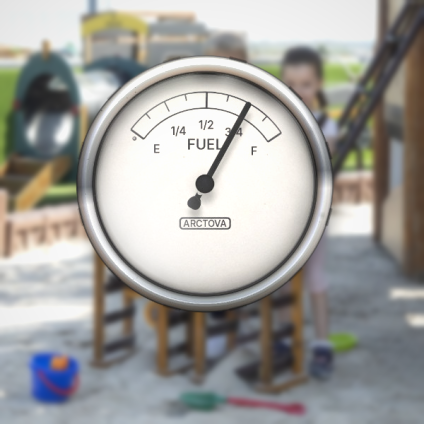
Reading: {"value": 0.75}
